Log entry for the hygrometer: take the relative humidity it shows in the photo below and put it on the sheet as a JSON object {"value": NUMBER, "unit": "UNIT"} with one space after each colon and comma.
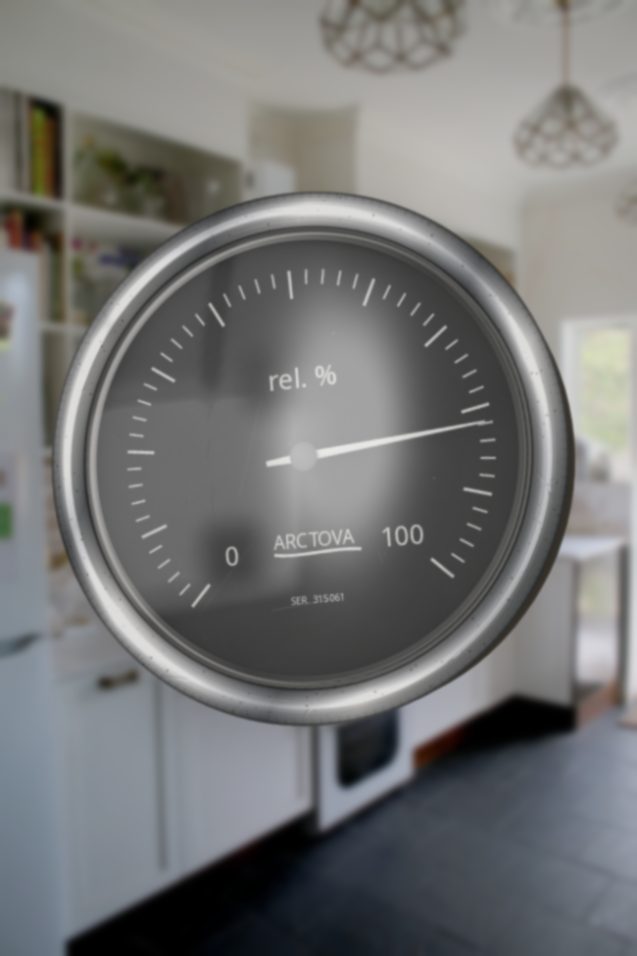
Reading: {"value": 82, "unit": "%"}
